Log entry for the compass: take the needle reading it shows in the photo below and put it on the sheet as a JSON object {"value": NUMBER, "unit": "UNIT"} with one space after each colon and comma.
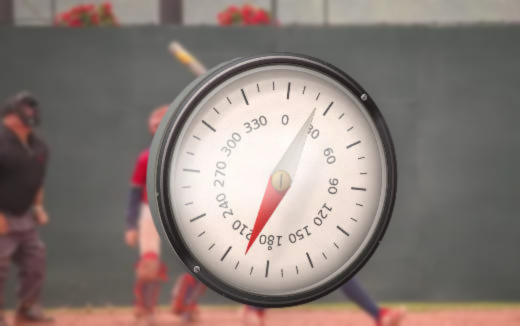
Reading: {"value": 200, "unit": "°"}
